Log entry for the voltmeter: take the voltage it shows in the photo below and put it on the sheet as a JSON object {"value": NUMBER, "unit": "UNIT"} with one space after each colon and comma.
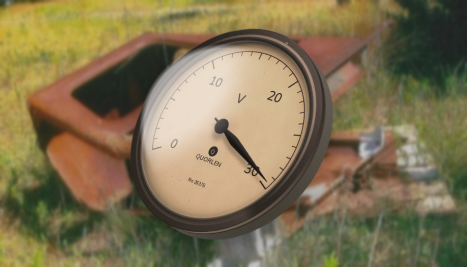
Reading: {"value": 29.5, "unit": "V"}
